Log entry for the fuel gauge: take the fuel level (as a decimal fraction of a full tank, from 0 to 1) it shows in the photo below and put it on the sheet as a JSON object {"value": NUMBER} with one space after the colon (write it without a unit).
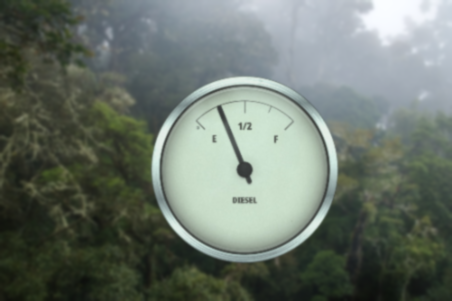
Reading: {"value": 0.25}
